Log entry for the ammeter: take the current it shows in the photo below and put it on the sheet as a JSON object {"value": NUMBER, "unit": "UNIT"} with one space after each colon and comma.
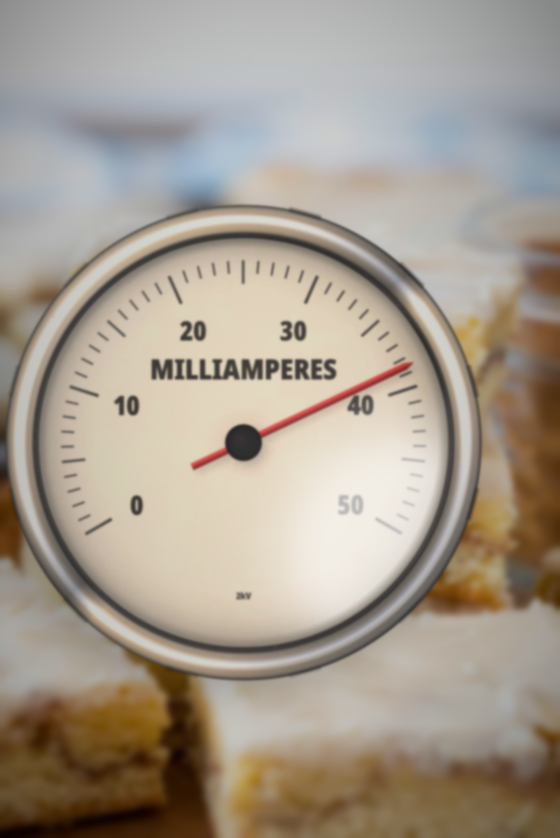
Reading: {"value": 38.5, "unit": "mA"}
